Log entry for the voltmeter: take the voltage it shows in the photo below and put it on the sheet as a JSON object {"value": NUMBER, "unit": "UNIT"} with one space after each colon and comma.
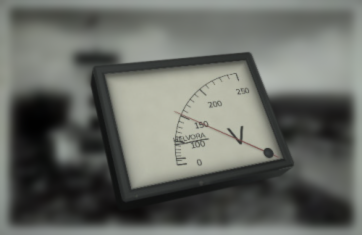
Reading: {"value": 150, "unit": "V"}
